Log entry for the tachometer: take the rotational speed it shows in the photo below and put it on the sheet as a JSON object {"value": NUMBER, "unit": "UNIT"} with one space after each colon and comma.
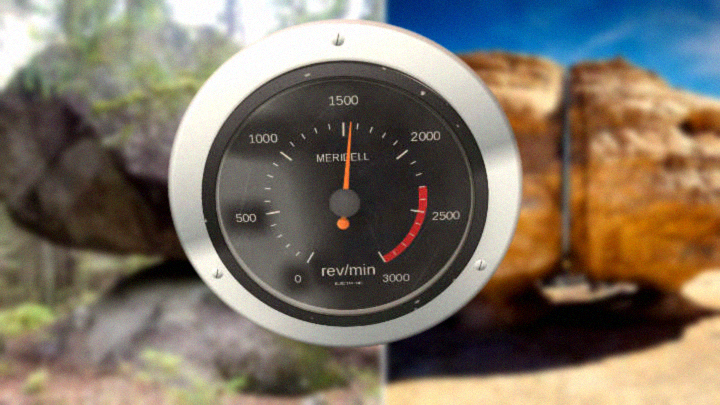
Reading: {"value": 1550, "unit": "rpm"}
